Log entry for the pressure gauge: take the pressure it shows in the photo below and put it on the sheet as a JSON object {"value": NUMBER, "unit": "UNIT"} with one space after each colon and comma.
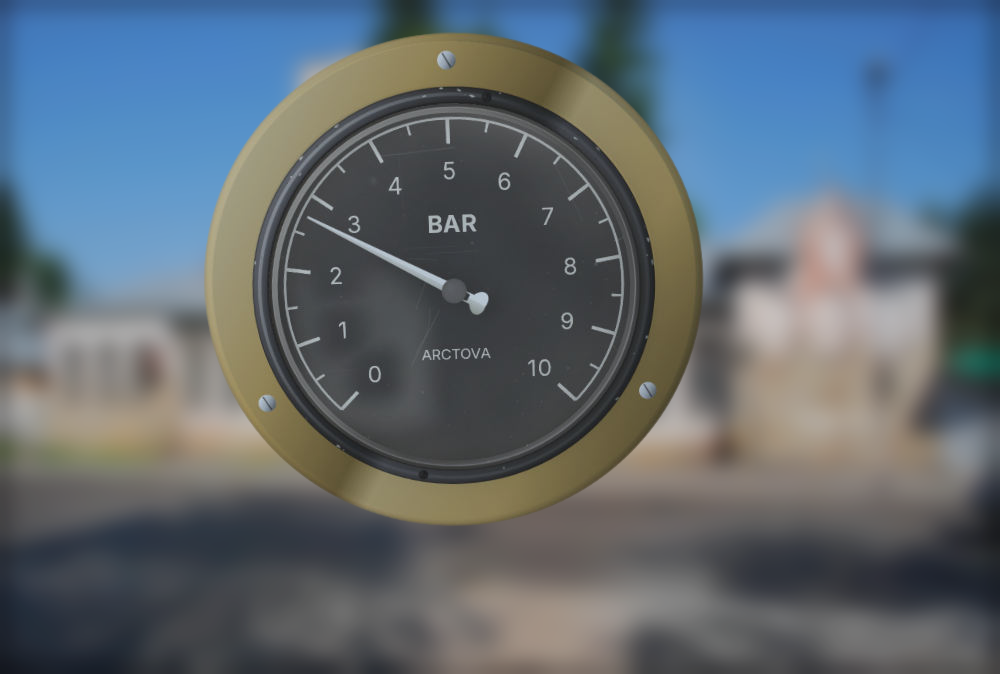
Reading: {"value": 2.75, "unit": "bar"}
